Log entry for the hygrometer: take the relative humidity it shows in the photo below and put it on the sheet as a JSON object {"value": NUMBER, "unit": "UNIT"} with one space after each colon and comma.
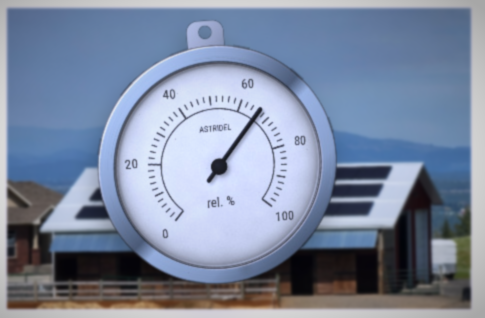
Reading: {"value": 66, "unit": "%"}
